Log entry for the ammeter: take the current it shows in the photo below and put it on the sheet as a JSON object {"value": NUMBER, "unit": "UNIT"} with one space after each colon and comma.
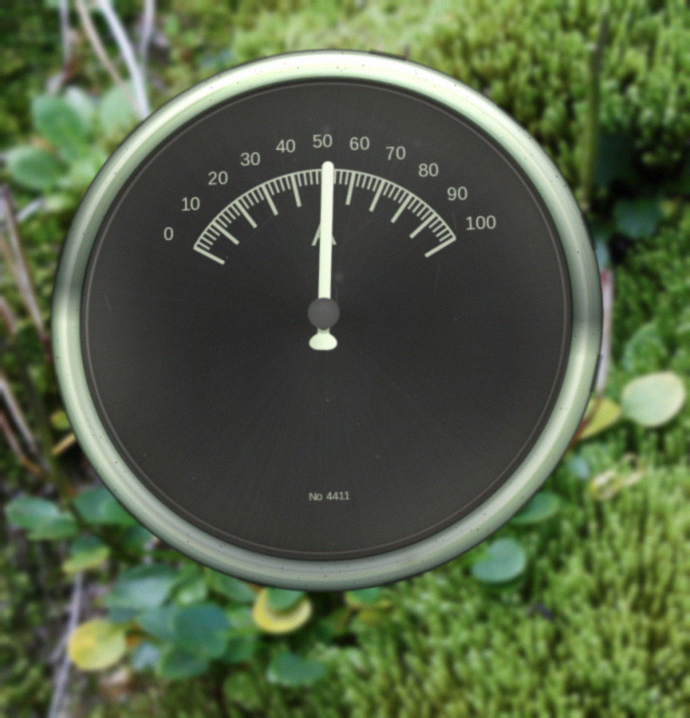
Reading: {"value": 52, "unit": "A"}
